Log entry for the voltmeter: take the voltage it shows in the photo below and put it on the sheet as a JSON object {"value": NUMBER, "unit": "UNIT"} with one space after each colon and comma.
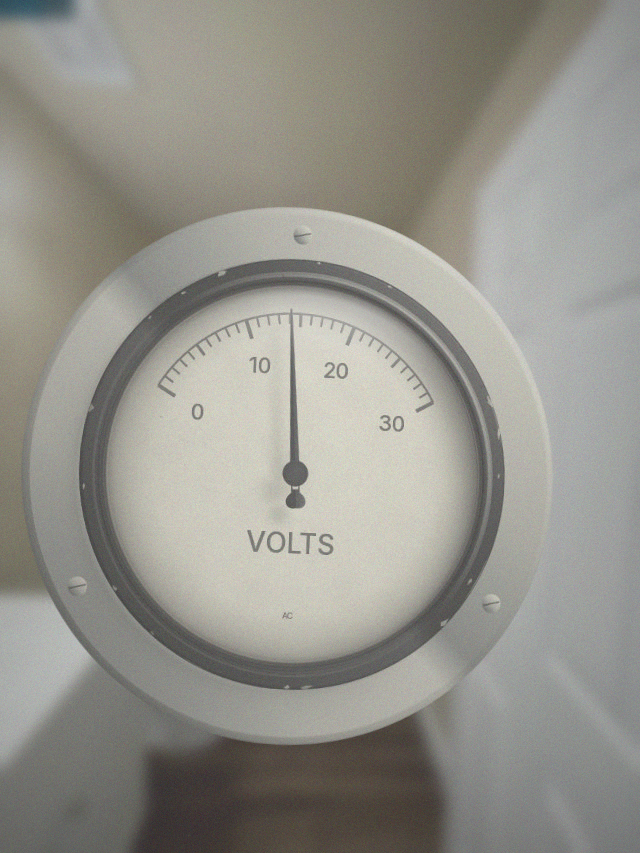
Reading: {"value": 14, "unit": "V"}
